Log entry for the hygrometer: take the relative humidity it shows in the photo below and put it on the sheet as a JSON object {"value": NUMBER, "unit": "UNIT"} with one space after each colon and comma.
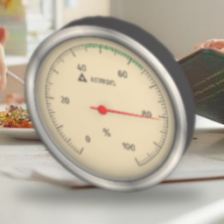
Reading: {"value": 80, "unit": "%"}
